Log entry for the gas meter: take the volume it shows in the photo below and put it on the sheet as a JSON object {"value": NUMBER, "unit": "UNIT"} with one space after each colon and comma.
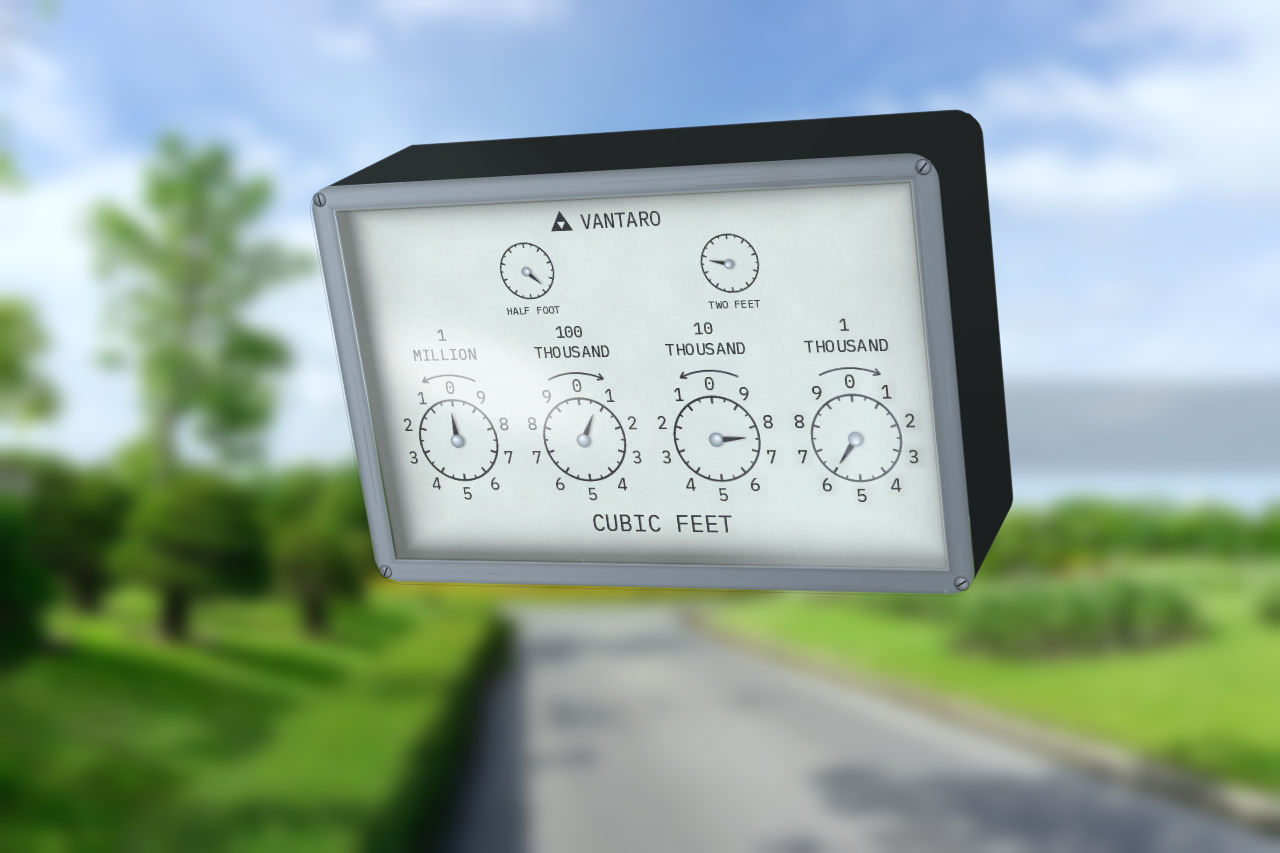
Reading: {"value": 7600, "unit": "ft³"}
